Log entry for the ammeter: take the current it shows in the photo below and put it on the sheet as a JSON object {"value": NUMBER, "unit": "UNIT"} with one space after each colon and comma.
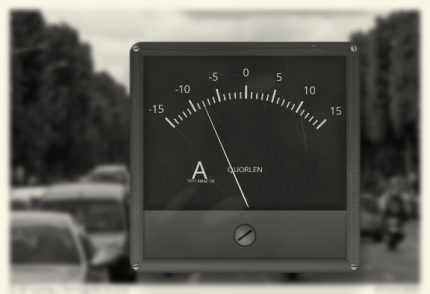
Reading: {"value": -8, "unit": "A"}
